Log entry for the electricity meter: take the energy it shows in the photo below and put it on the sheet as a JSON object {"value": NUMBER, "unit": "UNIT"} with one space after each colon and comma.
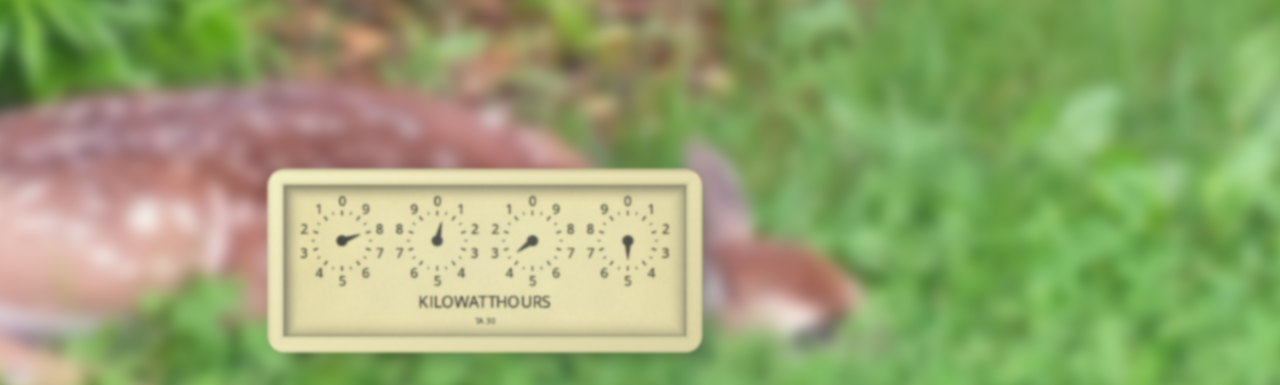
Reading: {"value": 8035, "unit": "kWh"}
